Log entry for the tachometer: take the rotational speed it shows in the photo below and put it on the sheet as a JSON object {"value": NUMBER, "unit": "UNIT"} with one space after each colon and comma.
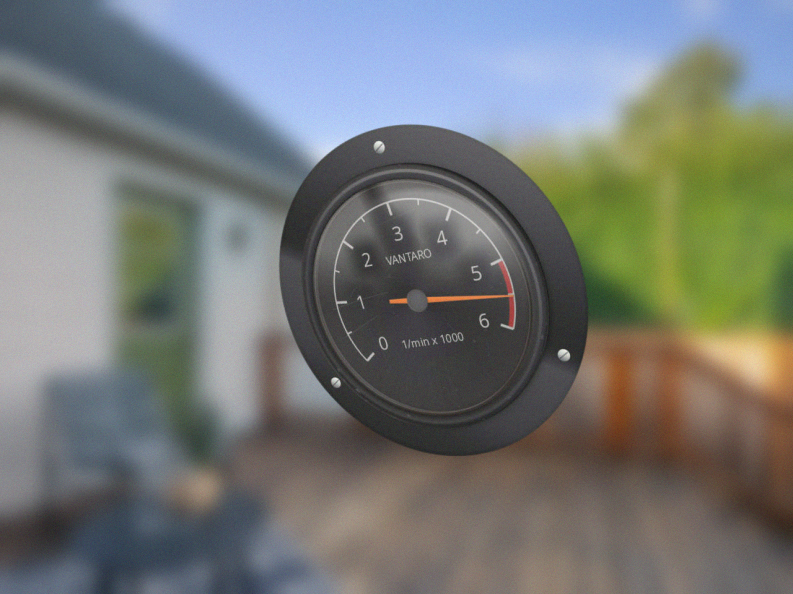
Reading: {"value": 5500, "unit": "rpm"}
